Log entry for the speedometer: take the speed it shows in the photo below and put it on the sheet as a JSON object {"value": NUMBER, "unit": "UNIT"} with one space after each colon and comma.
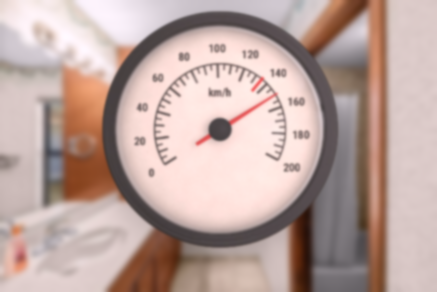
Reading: {"value": 150, "unit": "km/h"}
